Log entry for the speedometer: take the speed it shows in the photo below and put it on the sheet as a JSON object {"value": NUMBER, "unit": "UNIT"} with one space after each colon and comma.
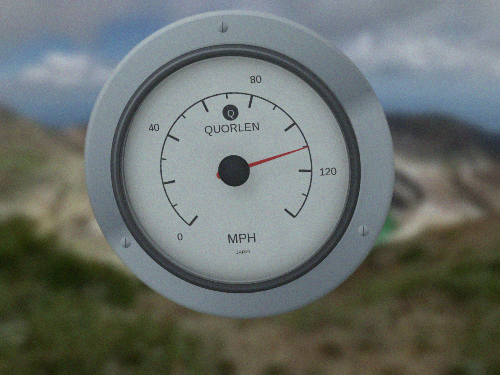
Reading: {"value": 110, "unit": "mph"}
